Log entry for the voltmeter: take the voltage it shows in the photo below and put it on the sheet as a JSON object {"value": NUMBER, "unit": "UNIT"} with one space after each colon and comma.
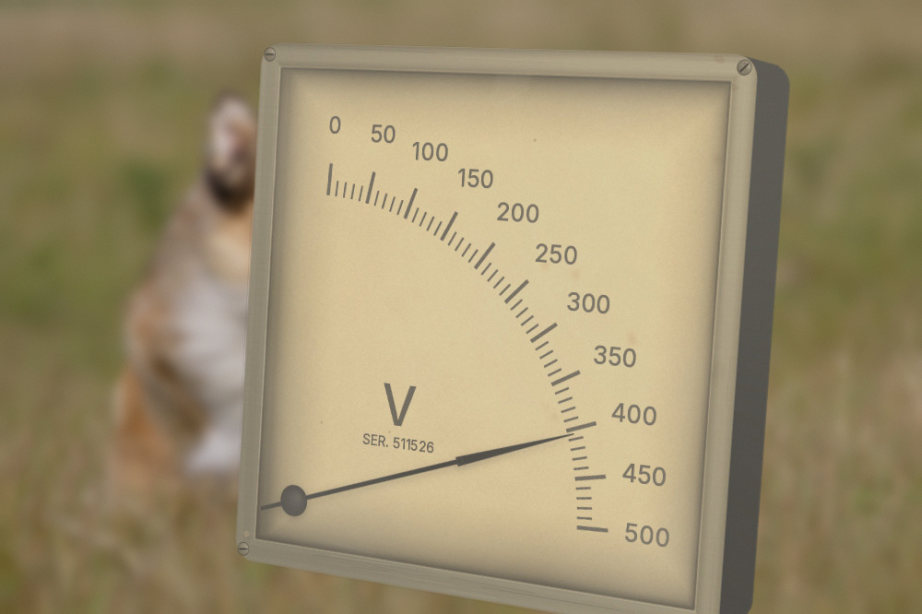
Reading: {"value": 405, "unit": "V"}
